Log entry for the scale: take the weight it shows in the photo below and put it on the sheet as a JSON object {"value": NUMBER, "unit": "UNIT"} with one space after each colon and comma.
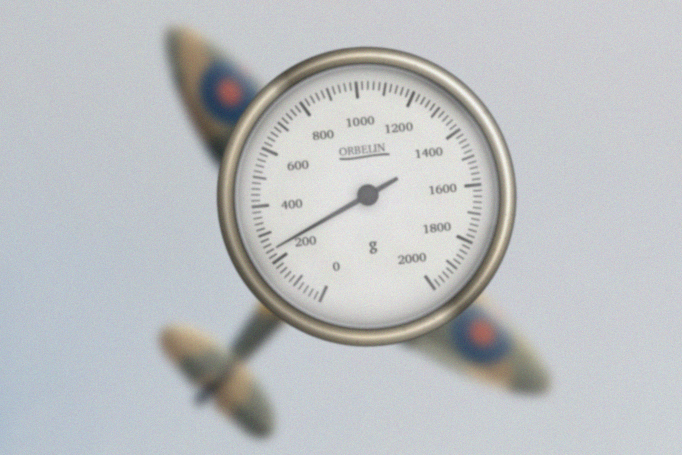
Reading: {"value": 240, "unit": "g"}
